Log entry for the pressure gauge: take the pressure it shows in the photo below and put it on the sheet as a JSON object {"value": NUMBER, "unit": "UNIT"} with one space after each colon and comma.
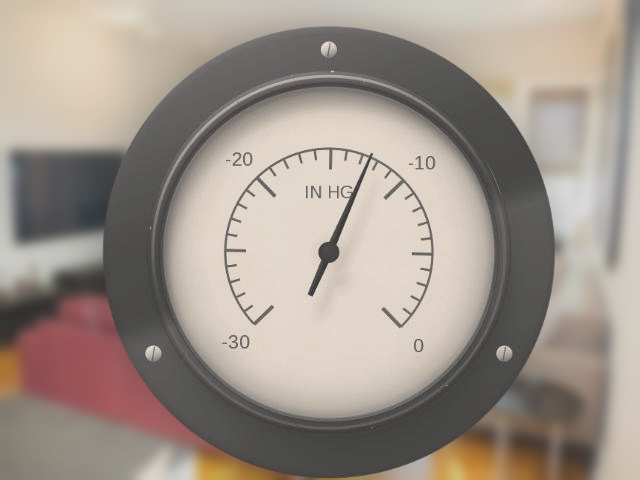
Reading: {"value": -12.5, "unit": "inHg"}
